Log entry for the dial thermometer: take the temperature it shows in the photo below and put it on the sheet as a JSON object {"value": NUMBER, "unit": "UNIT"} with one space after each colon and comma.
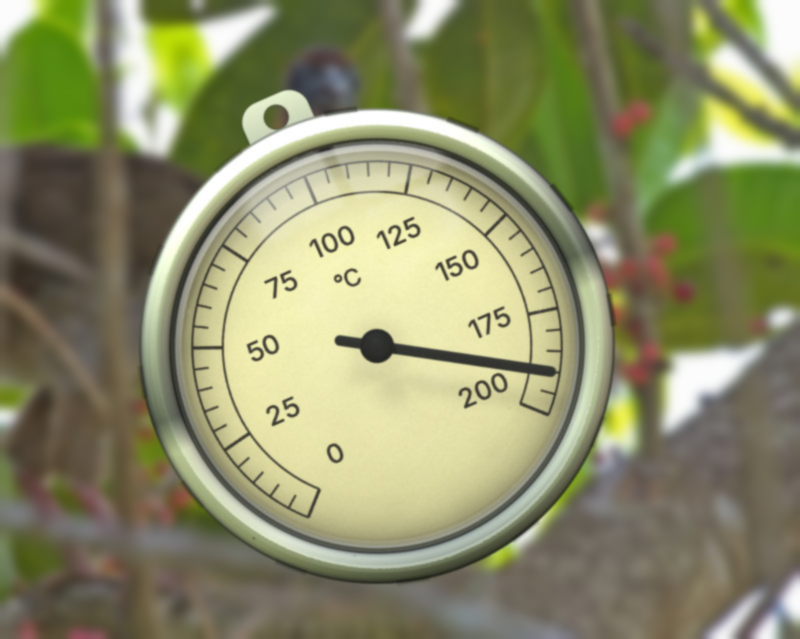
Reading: {"value": 190, "unit": "°C"}
